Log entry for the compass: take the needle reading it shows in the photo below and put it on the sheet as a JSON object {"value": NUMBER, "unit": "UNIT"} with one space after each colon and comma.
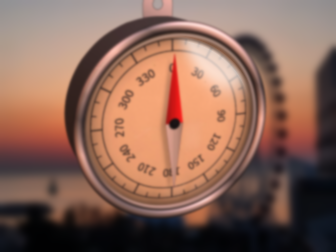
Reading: {"value": 0, "unit": "°"}
